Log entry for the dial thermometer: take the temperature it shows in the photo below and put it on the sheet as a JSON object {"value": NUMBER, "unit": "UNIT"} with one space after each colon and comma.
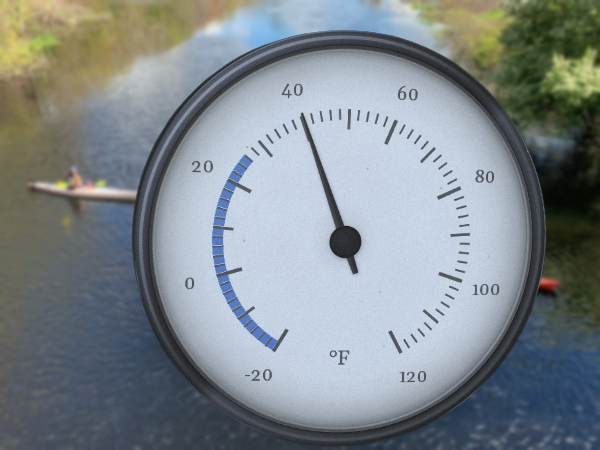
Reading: {"value": 40, "unit": "°F"}
